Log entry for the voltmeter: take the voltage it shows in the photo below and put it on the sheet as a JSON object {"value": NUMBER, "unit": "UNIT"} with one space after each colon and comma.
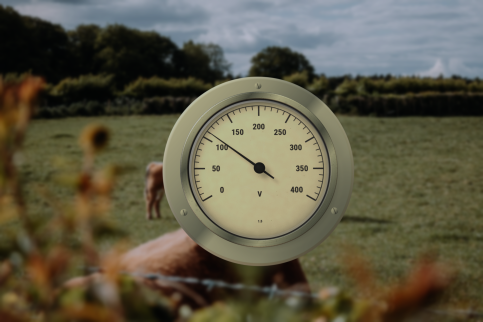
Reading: {"value": 110, "unit": "V"}
